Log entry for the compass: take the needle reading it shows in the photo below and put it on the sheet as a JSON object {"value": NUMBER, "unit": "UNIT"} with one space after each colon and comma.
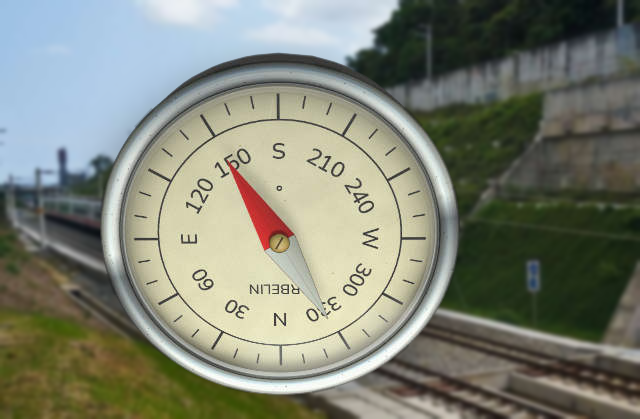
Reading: {"value": 150, "unit": "°"}
